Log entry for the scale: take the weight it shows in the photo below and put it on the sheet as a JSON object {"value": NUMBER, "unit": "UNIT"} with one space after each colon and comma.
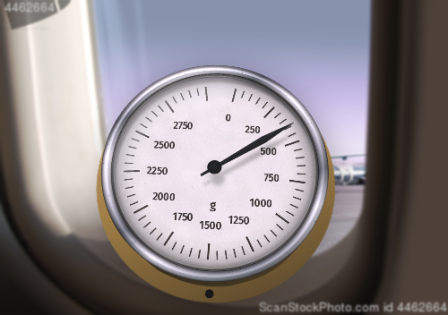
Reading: {"value": 400, "unit": "g"}
